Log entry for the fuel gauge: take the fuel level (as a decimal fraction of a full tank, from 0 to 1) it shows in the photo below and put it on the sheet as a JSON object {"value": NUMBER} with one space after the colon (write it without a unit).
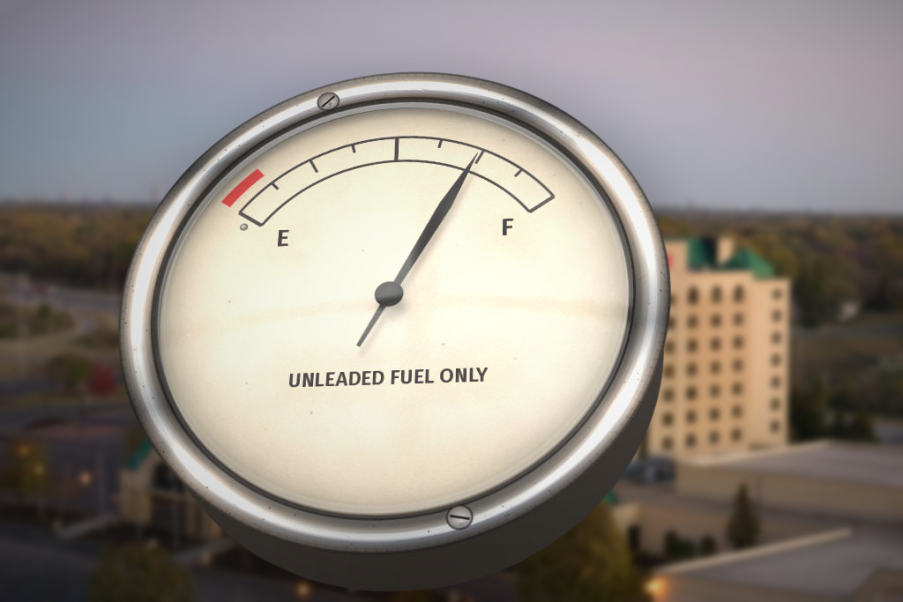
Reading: {"value": 0.75}
